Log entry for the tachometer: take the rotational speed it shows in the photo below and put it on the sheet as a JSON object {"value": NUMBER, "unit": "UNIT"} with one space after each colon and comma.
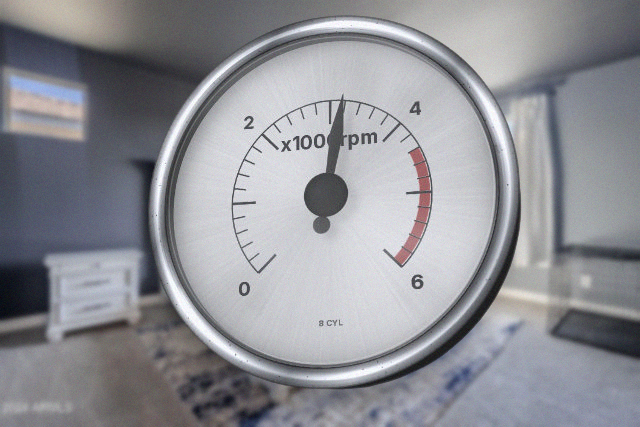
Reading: {"value": 3200, "unit": "rpm"}
